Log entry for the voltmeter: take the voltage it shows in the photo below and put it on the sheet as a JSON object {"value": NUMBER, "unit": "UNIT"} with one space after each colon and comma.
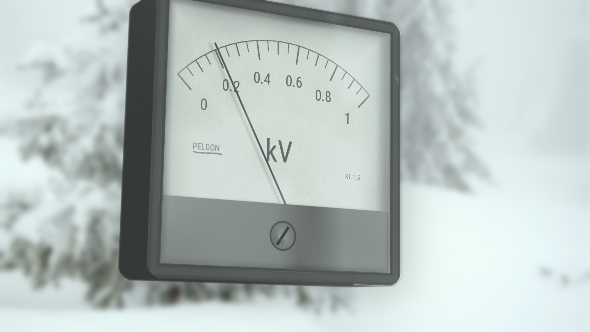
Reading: {"value": 0.2, "unit": "kV"}
